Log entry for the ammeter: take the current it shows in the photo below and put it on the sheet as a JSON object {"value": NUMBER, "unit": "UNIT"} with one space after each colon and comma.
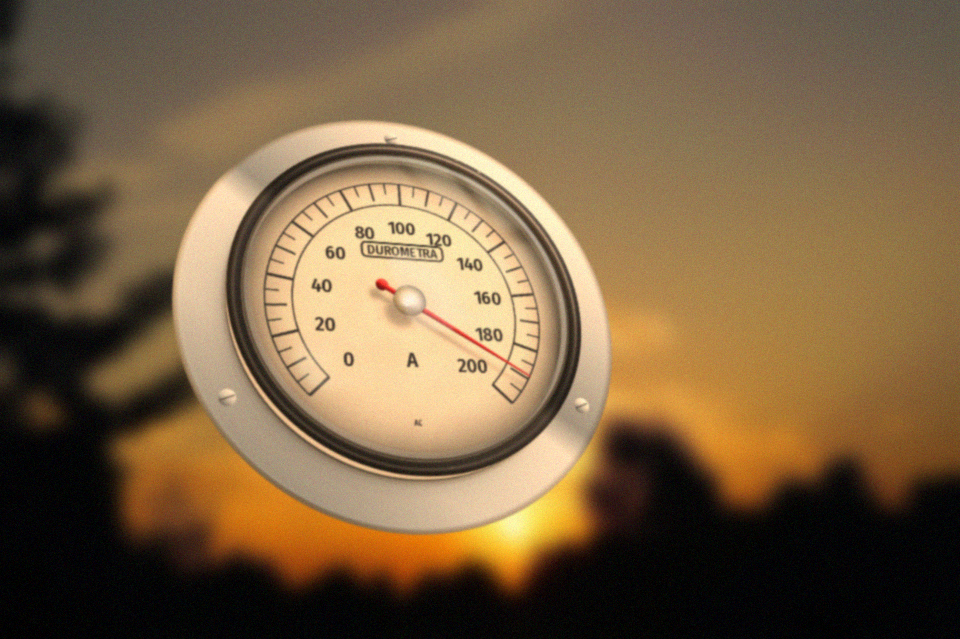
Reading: {"value": 190, "unit": "A"}
